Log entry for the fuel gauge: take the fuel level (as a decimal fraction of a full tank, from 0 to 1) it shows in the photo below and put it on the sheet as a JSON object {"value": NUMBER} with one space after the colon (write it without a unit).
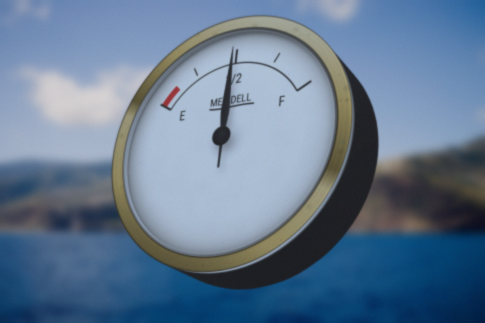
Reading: {"value": 0.5}
